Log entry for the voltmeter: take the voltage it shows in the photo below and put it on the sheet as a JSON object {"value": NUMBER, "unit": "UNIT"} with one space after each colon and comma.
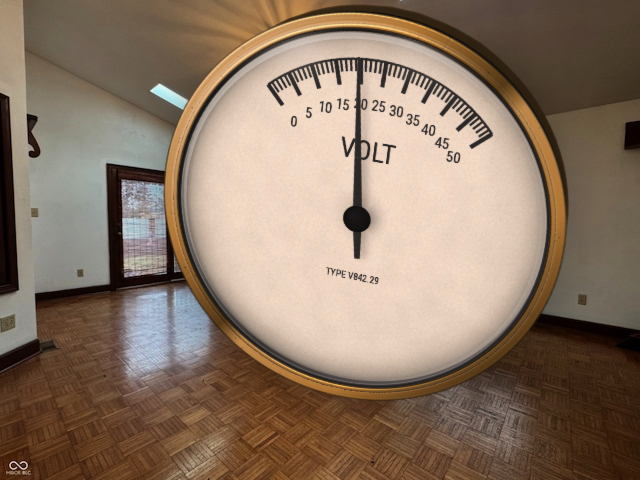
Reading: {"value": 20, "unit": "V"}
